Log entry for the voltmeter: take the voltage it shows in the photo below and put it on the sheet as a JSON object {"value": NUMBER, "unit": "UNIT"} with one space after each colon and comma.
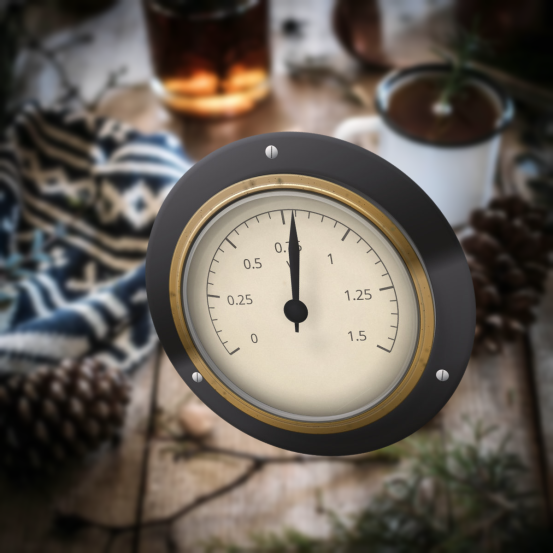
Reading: {"value": 0.8, "unit": "V"}
